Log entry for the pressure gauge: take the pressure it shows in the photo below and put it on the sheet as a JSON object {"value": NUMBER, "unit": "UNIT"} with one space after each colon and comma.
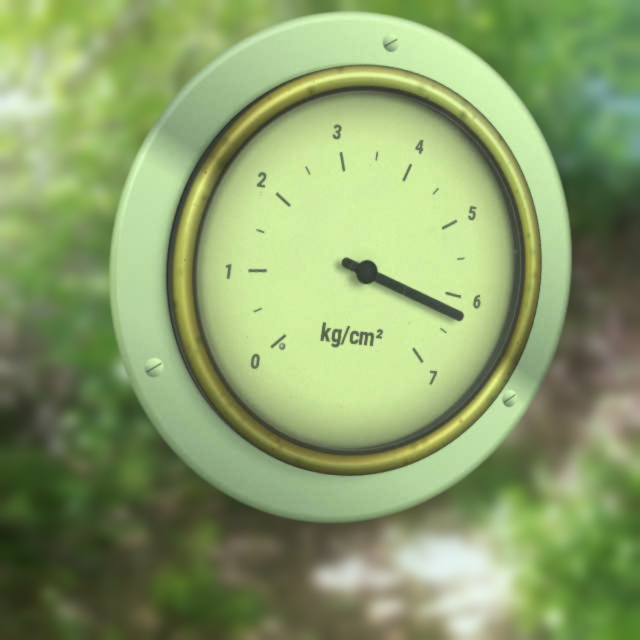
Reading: {"value": 6.25, "unit": "kg/cm²"}
